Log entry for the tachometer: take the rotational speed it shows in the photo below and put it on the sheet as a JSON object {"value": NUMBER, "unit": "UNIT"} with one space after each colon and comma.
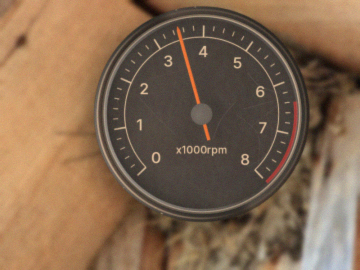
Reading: {"value": 3500, "unit": "rpm"}
